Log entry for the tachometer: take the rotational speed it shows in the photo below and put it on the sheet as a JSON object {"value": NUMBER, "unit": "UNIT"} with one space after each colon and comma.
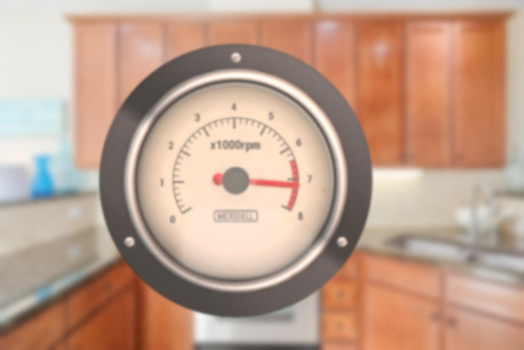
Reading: {"value": 7200, "unit": "rpm"}
